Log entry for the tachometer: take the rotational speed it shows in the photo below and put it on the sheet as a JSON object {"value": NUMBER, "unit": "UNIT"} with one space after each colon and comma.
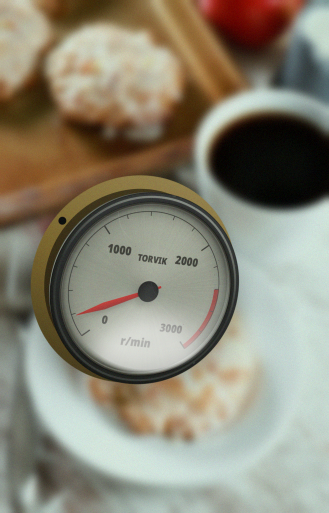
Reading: {"value": 200, "unit": "rpm"}
